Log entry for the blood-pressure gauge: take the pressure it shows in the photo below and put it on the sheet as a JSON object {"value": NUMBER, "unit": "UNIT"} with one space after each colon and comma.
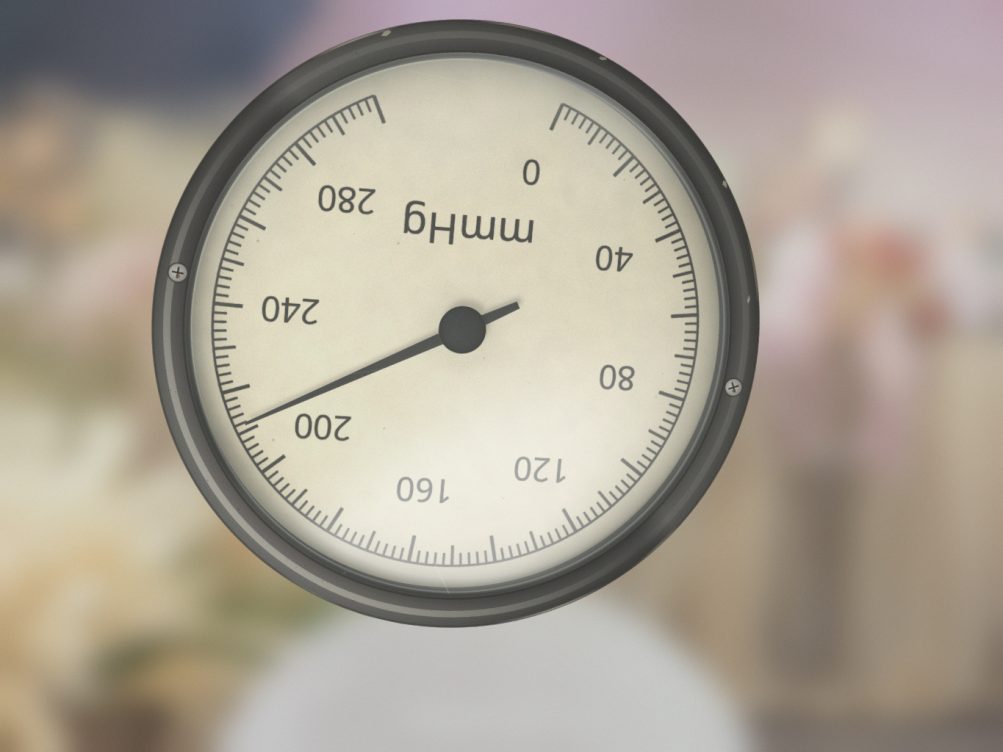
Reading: {"value": 212, "unit": "mmHg"}
